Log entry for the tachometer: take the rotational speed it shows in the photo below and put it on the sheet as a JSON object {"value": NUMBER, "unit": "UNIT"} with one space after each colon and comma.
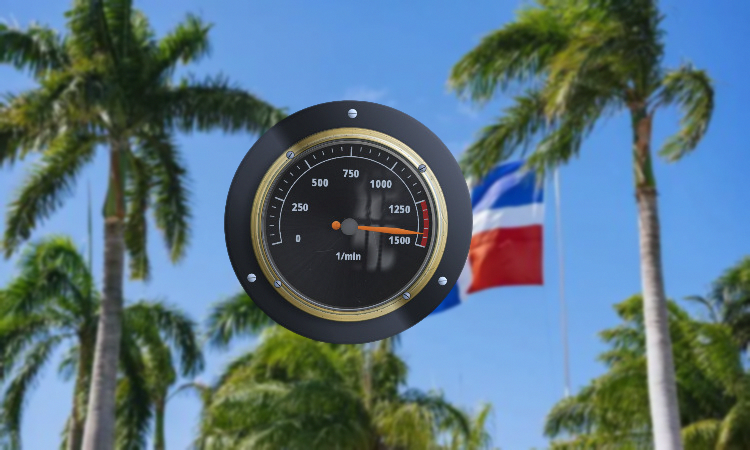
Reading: {"value": 1425, "unit": "rpm"}
